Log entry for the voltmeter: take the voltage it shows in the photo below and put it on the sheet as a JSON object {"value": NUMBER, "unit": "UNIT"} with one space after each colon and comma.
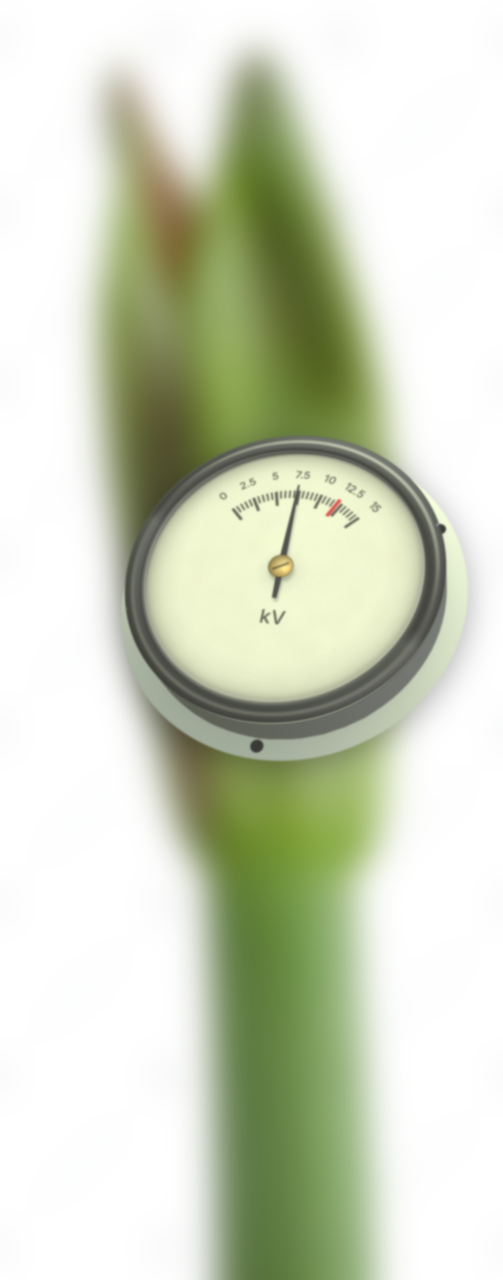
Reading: {"value": 7.5, "unit": "kV"}
